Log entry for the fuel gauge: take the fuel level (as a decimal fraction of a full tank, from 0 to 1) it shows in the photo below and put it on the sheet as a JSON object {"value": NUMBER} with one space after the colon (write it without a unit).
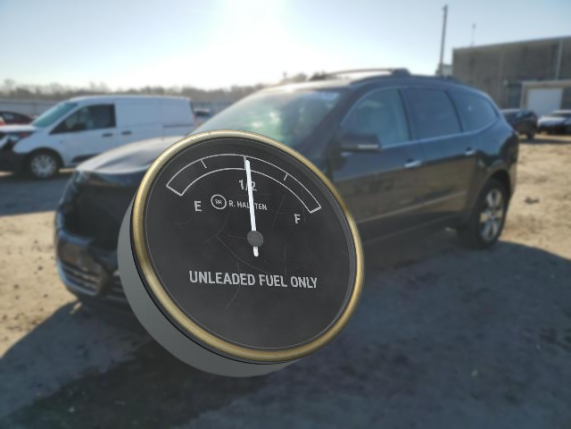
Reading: {"value": 0.5}
